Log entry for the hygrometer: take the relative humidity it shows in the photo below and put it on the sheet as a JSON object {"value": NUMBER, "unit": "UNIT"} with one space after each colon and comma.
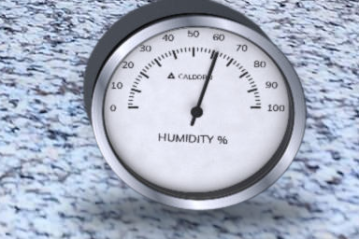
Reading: {"value": 60, "unit": "%"}
